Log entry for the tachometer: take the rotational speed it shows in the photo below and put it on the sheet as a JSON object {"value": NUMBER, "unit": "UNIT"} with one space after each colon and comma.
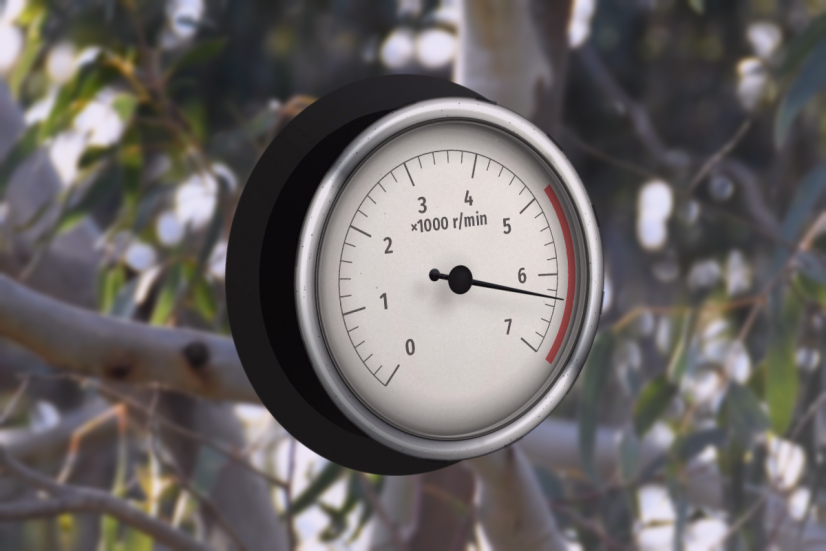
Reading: {"value": 6300, "unit": "rpm"}
